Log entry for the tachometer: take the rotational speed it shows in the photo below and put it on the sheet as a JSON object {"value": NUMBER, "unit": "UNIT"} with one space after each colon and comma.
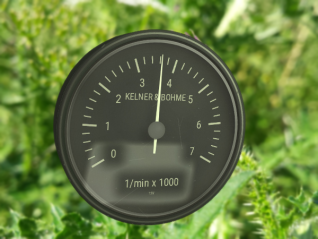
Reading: {"value": 3600, "unit": "rpm"}
